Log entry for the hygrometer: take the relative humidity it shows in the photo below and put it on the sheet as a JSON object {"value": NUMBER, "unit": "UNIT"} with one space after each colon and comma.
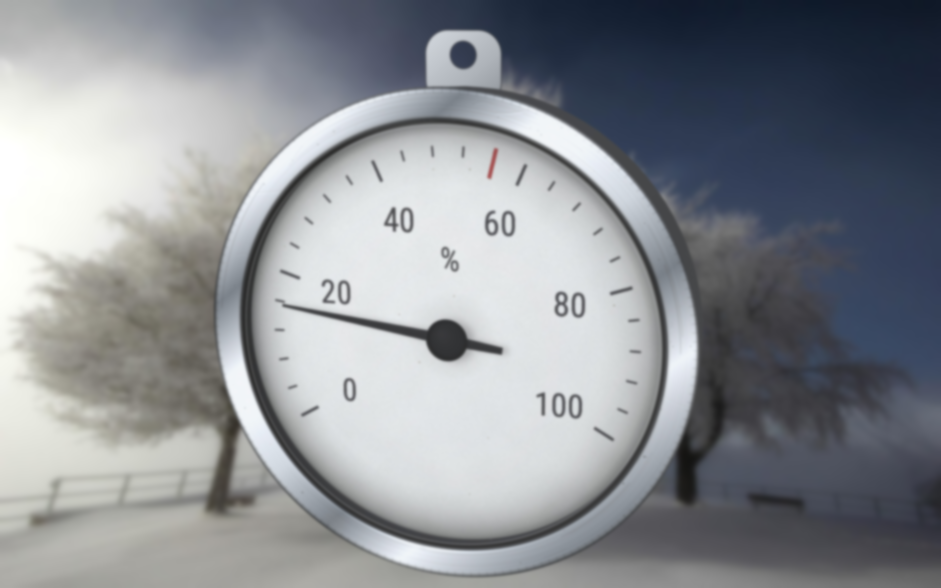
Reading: {"value": 16, "unit": "%"}
